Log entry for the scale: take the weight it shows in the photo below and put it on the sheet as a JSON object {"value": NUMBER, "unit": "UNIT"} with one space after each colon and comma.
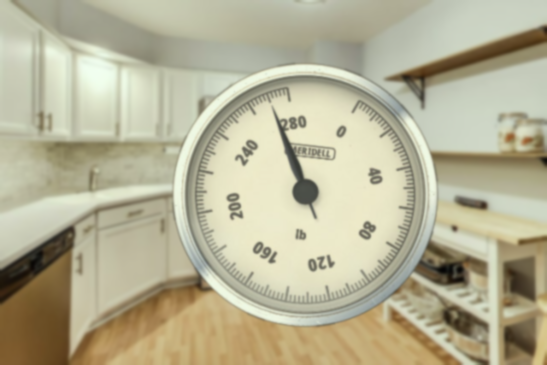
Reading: {"value": 270, "unit": "lb"}
